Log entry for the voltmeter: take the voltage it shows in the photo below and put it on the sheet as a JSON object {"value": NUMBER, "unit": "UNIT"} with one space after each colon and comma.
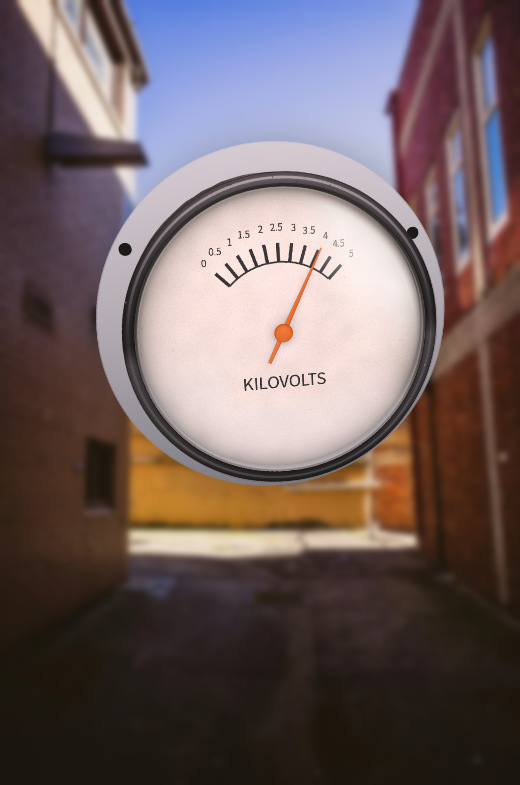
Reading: {"value": 4, "unit": "kV"}
